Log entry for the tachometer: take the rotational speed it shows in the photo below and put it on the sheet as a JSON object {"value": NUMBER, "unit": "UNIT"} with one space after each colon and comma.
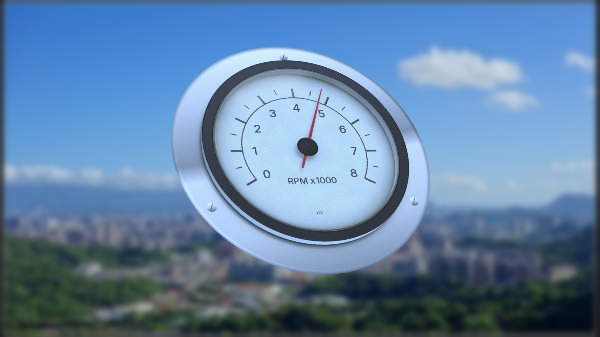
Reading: {"value": 4750, "unit": "rpm"}
